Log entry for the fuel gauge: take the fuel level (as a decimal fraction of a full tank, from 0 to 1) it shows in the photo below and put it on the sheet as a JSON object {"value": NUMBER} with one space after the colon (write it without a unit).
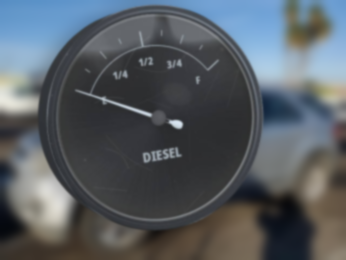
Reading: {"value": 0}
